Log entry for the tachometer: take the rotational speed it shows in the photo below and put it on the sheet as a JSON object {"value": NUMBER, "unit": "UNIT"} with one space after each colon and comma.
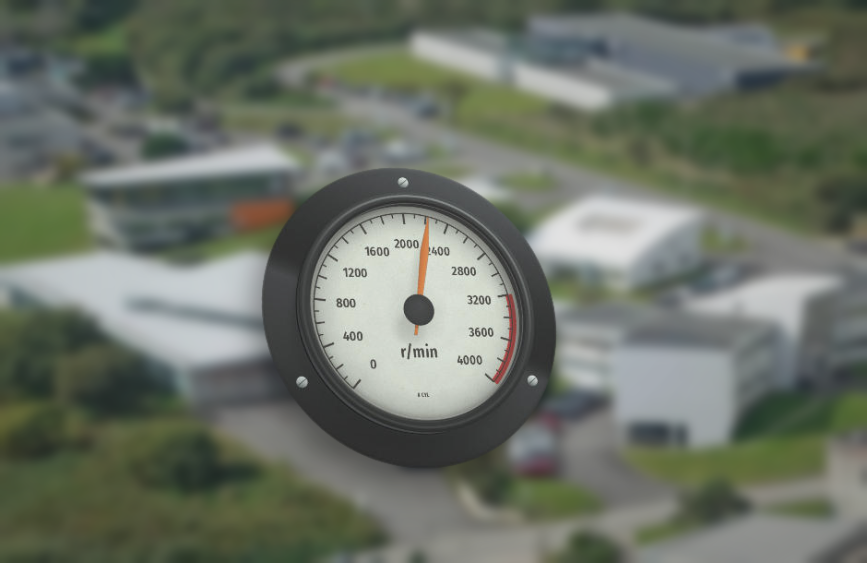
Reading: {"value": 2200, "unit": "rpm"}
